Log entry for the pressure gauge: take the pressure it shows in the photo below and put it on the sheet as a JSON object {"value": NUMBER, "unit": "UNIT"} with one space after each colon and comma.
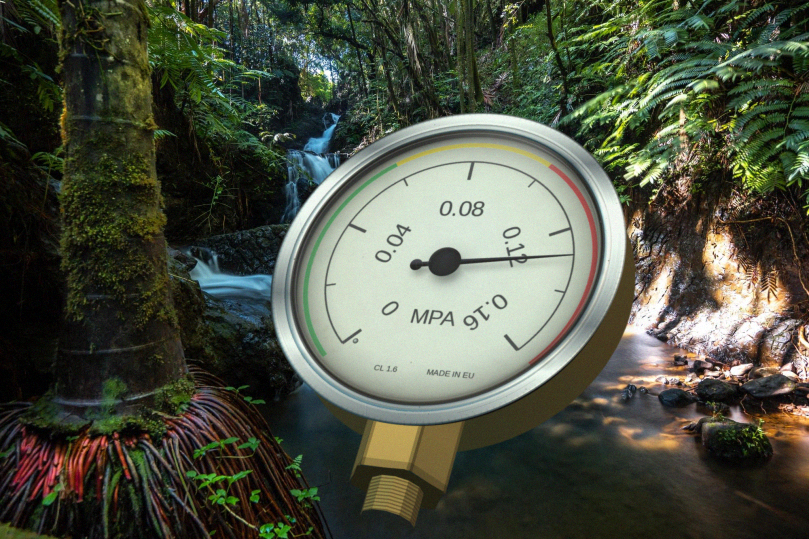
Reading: {"value": 0.13, "unit": "MPa"}
